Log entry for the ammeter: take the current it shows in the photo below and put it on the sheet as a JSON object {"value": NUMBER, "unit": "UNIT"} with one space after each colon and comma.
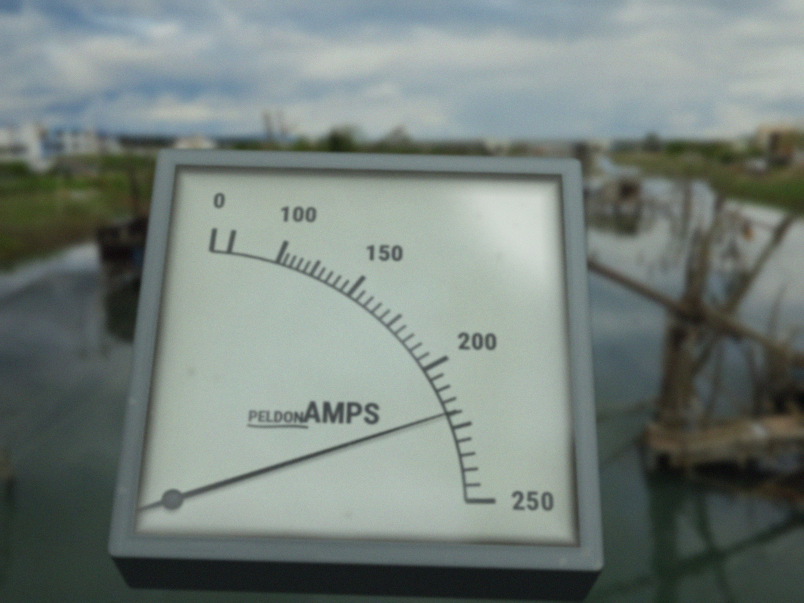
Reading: {"value": 220, "unit": "A"}
